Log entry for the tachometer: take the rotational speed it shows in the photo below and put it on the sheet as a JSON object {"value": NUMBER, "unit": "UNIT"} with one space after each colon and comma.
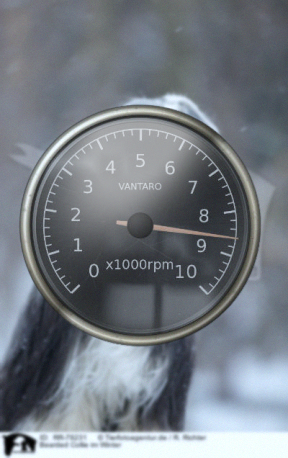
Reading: {"value": 8600, "unit": "rpm"}
